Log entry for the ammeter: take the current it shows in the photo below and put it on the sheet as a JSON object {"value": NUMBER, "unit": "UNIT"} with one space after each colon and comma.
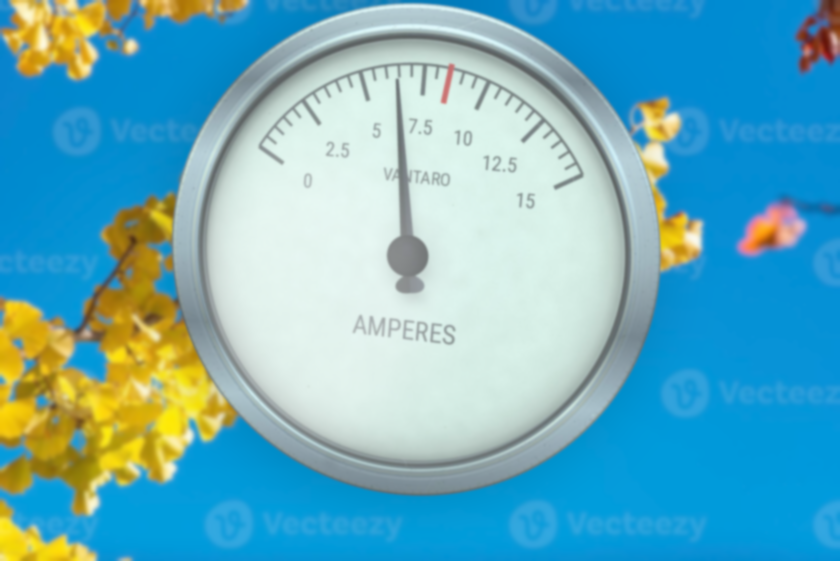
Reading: {"value": 6.5, "unit": "A"}
